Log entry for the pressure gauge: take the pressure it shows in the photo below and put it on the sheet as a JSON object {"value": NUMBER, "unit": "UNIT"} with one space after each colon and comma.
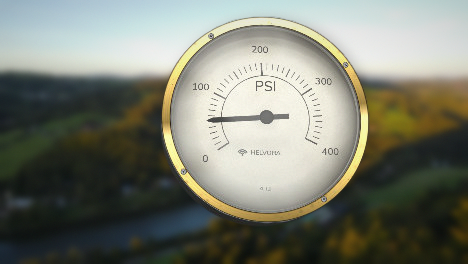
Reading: {"value": 50, "unit": "psi"}
